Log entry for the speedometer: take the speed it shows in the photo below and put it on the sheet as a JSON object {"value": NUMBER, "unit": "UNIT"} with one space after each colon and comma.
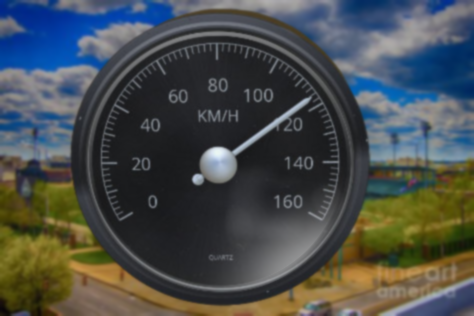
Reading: {"value": 116, "unit": "km/h"}
